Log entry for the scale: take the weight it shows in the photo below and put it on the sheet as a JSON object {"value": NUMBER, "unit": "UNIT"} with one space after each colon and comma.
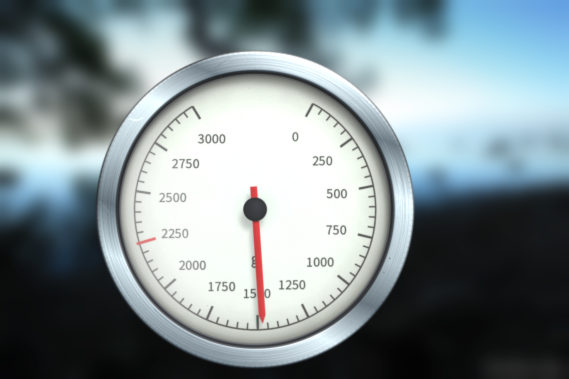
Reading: {"value": 1475, "unit": "g"}
